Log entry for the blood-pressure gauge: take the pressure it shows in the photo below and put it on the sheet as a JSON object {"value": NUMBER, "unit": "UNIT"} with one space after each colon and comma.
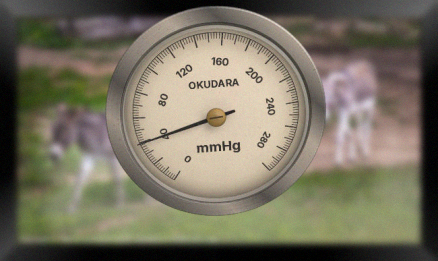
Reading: {"value": 40, "unit": "mmHg"}
